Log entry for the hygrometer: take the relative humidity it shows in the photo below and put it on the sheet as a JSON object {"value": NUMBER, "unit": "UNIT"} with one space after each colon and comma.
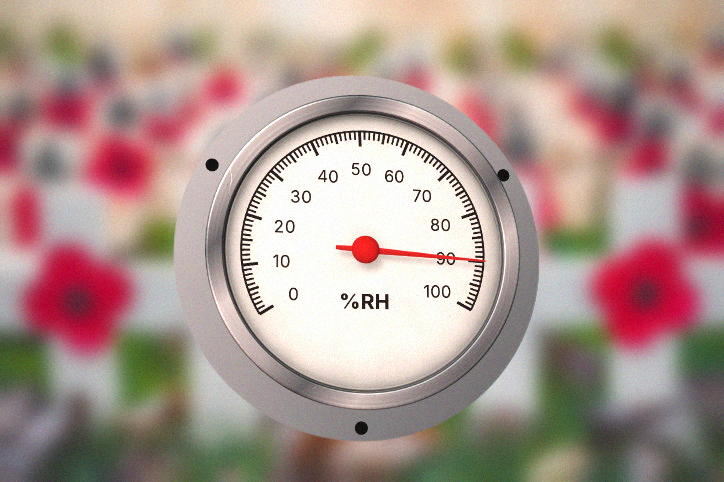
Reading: {"value": 90, "unit": "%"}
